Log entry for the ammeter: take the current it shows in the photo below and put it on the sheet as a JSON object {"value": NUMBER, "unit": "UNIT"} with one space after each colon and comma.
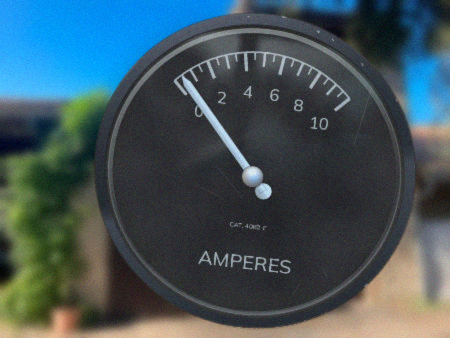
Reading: {"value": 0.5, "unit": "A"}
